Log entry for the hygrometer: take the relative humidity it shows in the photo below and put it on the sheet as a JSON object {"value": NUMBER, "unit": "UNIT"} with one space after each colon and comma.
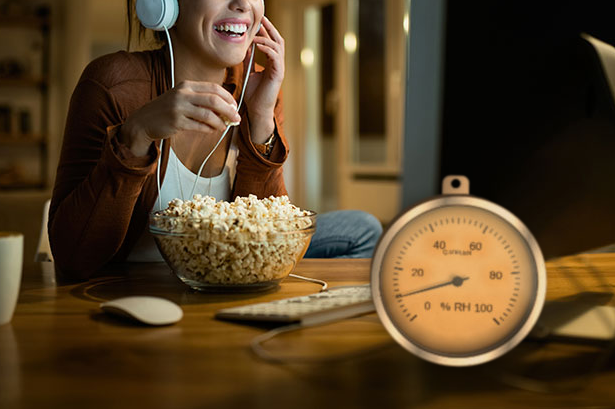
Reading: {"value": 10, "unit": "%"}
